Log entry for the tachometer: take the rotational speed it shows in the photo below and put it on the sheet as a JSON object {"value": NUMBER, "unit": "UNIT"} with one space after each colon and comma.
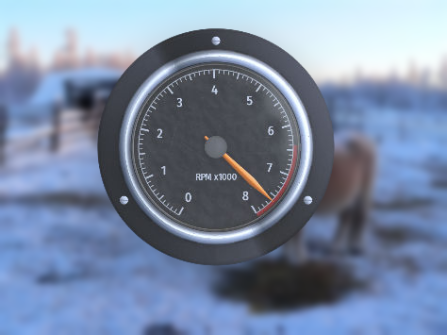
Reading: {"value": 7600, "unit": "rpm"}
